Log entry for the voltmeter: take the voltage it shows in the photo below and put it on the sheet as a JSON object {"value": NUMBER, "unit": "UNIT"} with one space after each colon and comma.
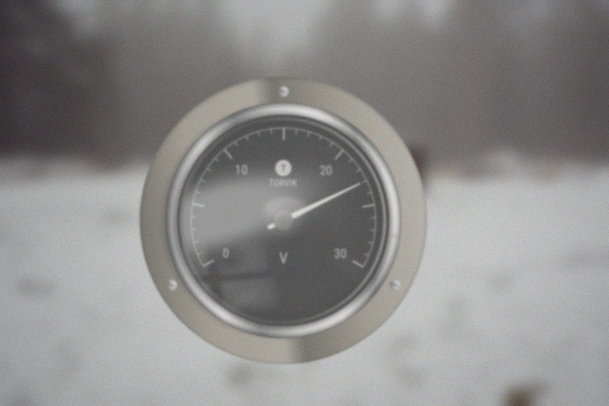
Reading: {"value": 23, "unit": "V"}
